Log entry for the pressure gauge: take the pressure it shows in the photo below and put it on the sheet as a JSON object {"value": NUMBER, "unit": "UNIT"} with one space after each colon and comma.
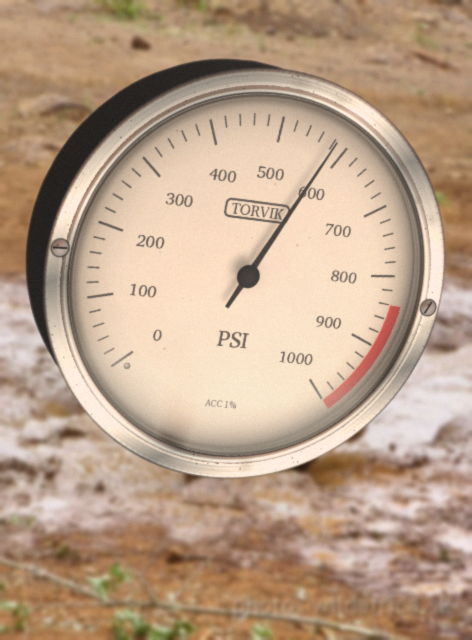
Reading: {"value": 580, "unit": "psi"}
